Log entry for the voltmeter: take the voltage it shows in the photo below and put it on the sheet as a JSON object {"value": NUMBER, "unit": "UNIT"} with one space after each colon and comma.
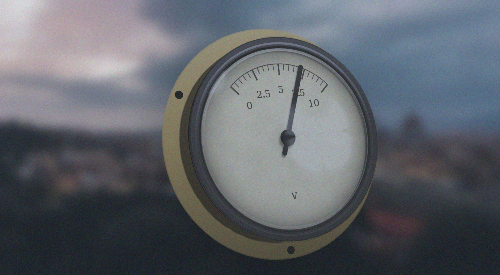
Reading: {"value": 7, "unit": "V"}
